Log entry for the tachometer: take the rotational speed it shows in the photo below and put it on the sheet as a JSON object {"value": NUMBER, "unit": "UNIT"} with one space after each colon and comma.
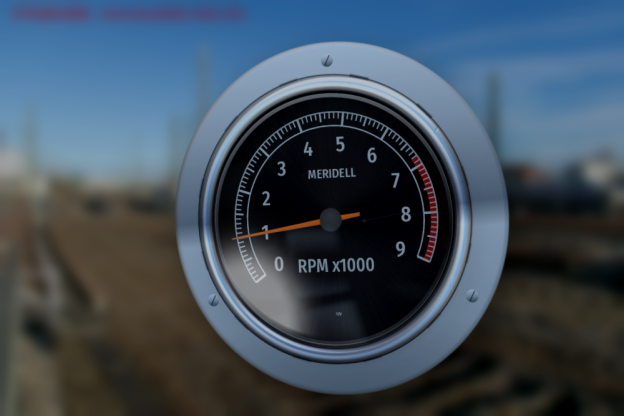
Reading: {"value": 1000, "unit": "rpm"}
